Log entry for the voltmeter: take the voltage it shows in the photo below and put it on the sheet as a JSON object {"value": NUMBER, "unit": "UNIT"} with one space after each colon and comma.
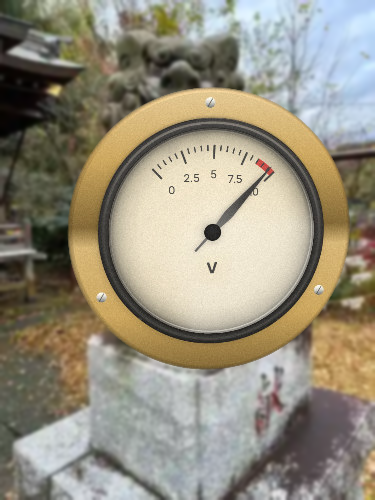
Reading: {"value": 9.5, "unit": "V"}
